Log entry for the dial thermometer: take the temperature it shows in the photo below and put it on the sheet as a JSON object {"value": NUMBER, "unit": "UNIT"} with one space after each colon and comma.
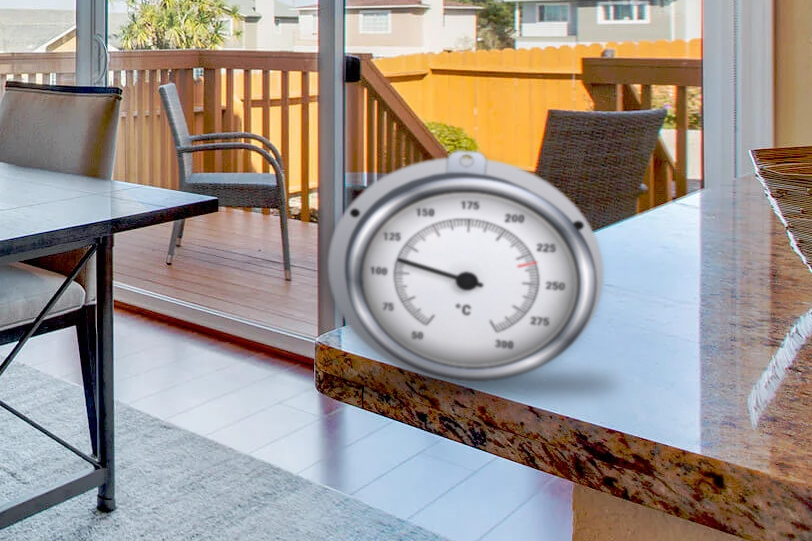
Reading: {"value": 112.5, "unit": "°C"}
